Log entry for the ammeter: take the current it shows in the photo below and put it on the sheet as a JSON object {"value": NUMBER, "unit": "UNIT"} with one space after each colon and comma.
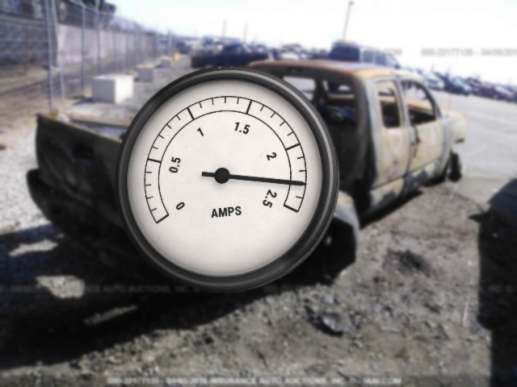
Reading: {"value": 2.3, "unit": "A"}
